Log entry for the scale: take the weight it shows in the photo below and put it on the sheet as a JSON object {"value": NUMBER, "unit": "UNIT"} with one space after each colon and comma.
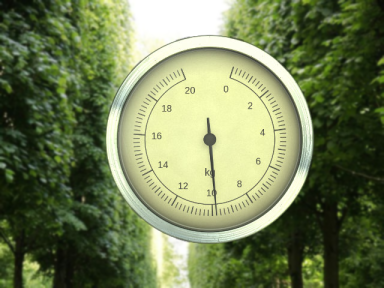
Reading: {"value": 9.8, "unit": "kg"}
